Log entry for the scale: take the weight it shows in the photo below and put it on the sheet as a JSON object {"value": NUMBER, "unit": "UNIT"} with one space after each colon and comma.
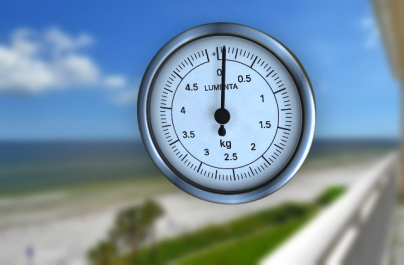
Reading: {"value": 0.1, "unit": "kg"}
